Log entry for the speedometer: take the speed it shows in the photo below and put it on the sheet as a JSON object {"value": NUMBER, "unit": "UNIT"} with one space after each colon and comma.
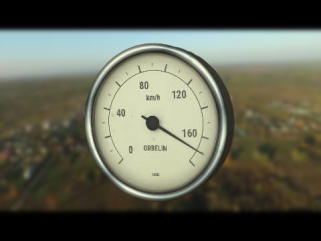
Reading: {"value": 170, "unit": "km/h"}
